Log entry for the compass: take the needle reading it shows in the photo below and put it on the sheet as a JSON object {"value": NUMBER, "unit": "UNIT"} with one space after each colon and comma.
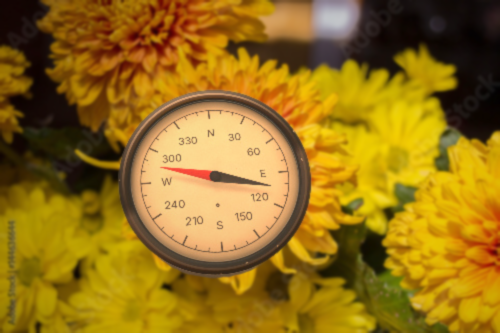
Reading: {"value": 285, "unit": "°"}
